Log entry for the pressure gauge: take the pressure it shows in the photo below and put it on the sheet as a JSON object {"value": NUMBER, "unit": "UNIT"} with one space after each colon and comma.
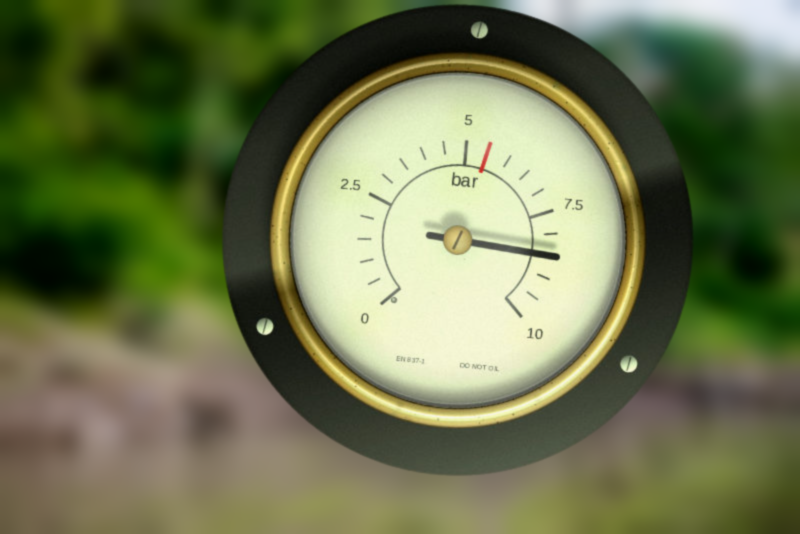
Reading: {"value": 8.5, "unit": "bar"}
